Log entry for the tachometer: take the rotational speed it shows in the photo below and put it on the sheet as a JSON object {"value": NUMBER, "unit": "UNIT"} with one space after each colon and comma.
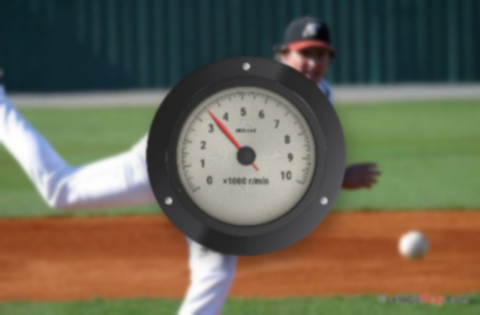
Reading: {"value": 3500, "unit": "rpm"}
